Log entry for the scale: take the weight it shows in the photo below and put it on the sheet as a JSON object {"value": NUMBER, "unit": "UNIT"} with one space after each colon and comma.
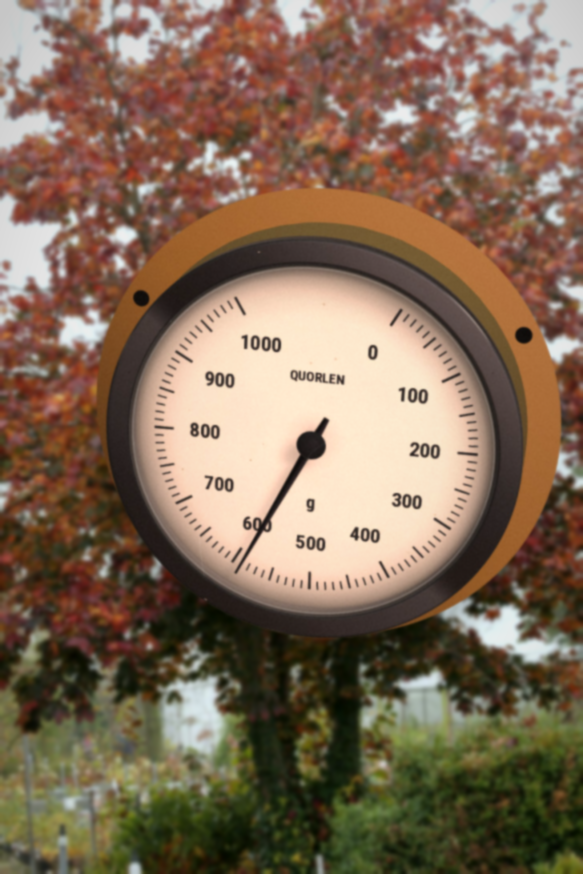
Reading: {"value": 590, "unit": "g"}
